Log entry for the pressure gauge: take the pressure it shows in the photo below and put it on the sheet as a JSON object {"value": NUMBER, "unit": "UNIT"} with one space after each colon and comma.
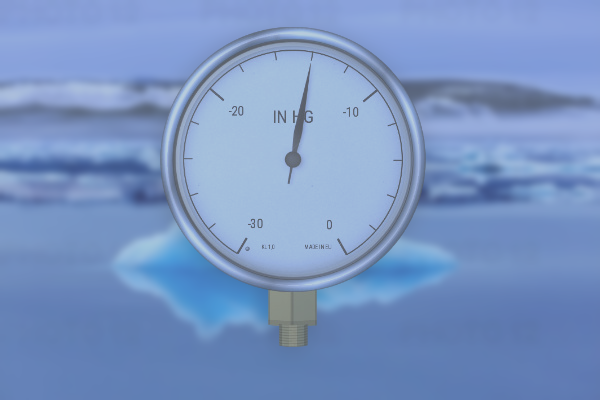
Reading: {"value": -14, "unit": "inHg"}
